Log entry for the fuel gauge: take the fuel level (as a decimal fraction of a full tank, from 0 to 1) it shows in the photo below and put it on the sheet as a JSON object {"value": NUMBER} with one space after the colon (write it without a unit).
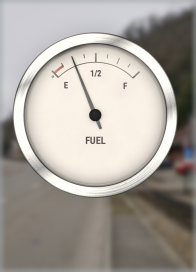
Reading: {"value": 0.25}
